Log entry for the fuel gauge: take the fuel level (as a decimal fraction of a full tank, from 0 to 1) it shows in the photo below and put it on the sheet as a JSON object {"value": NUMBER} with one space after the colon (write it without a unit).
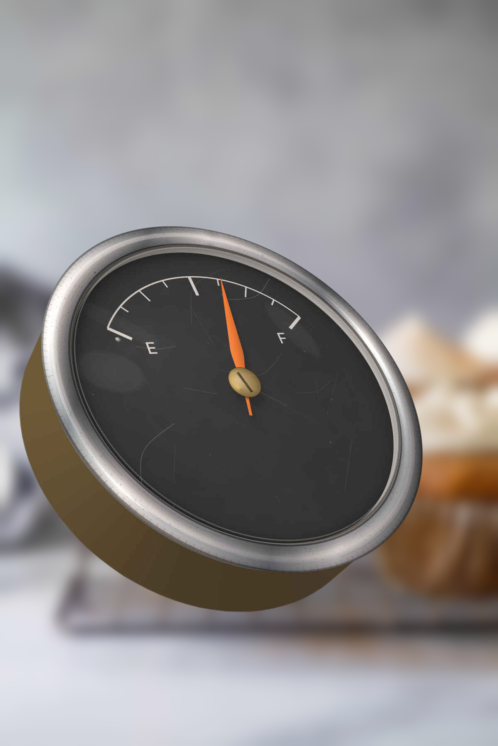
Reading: {"value": 0.625}
